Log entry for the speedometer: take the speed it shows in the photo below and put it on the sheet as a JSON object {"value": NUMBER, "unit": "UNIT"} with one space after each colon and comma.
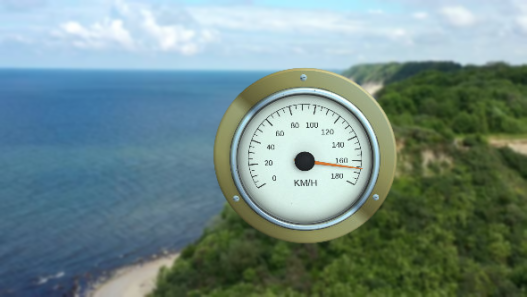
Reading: {"value": 165, "unit": "km/h"}
